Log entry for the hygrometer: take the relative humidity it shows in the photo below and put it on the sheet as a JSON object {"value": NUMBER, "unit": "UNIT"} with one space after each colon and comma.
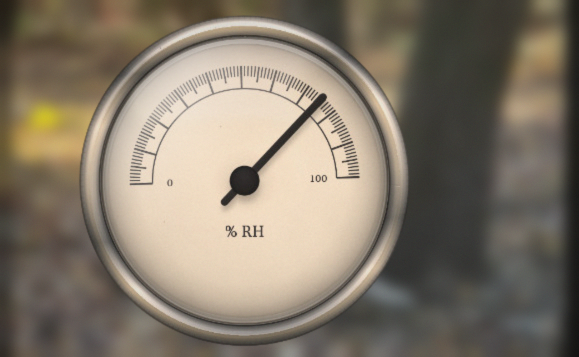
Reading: {"value": 75, "unit": "%"}
